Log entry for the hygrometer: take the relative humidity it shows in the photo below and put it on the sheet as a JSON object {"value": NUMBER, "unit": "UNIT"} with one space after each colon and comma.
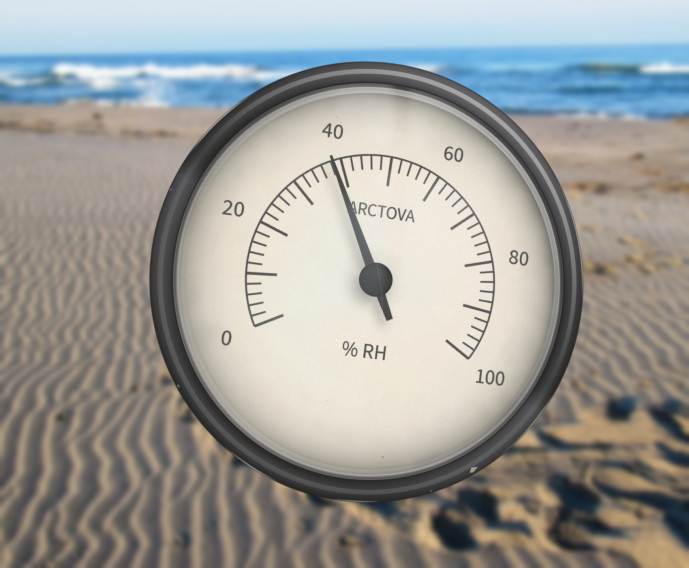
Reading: {"value": 38, "unit": "%"}
